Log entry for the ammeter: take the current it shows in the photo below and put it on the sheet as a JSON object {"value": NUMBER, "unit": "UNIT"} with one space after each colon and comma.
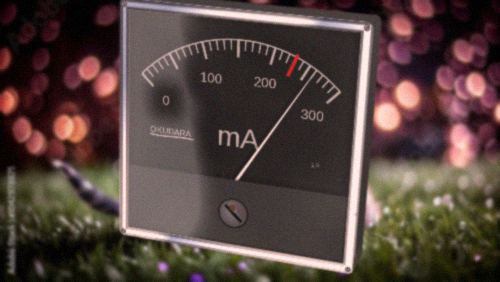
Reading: {"value": 260, "unit": "mA"}
